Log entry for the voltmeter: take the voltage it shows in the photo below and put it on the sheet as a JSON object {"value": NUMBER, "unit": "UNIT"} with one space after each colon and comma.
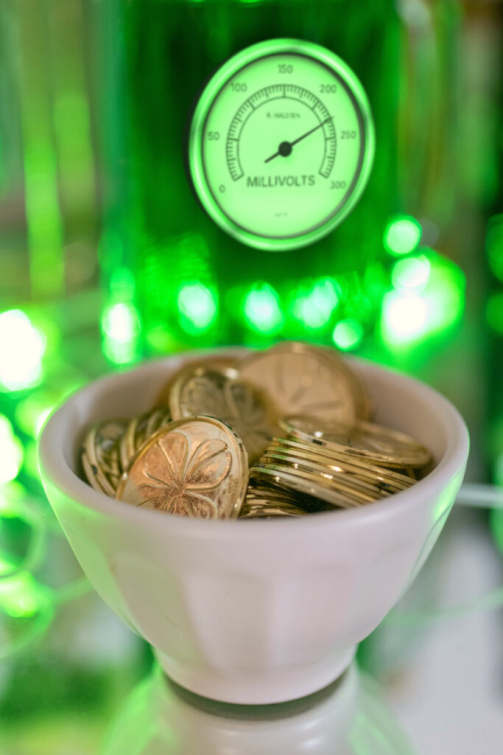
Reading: {"value": 225, "unit": "mV"}
